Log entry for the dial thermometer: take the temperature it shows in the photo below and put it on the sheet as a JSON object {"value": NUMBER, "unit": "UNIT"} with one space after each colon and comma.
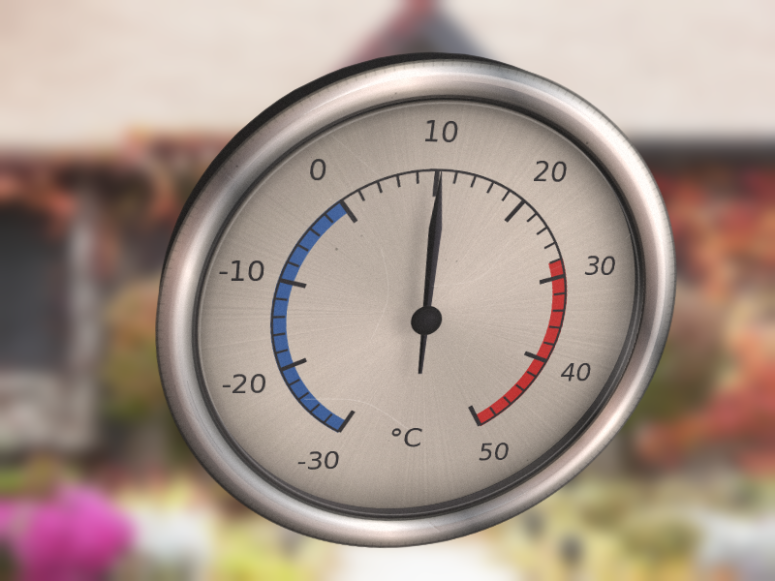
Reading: {"value": 10, "unit": "°C"}
